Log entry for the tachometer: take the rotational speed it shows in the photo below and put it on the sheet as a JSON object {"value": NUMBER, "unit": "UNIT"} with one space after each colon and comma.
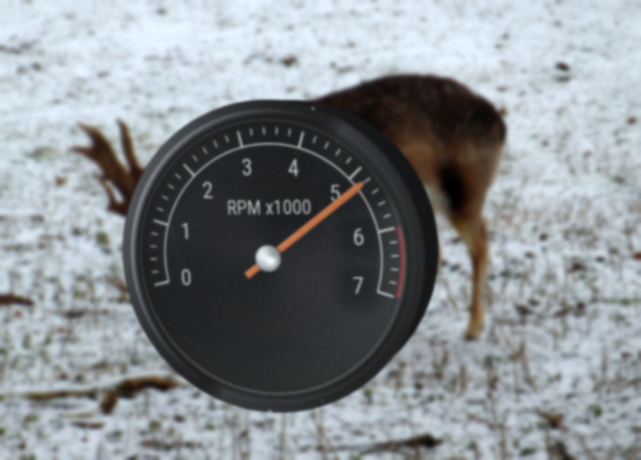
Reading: {"value": 5200, "unit": "rpm"}
